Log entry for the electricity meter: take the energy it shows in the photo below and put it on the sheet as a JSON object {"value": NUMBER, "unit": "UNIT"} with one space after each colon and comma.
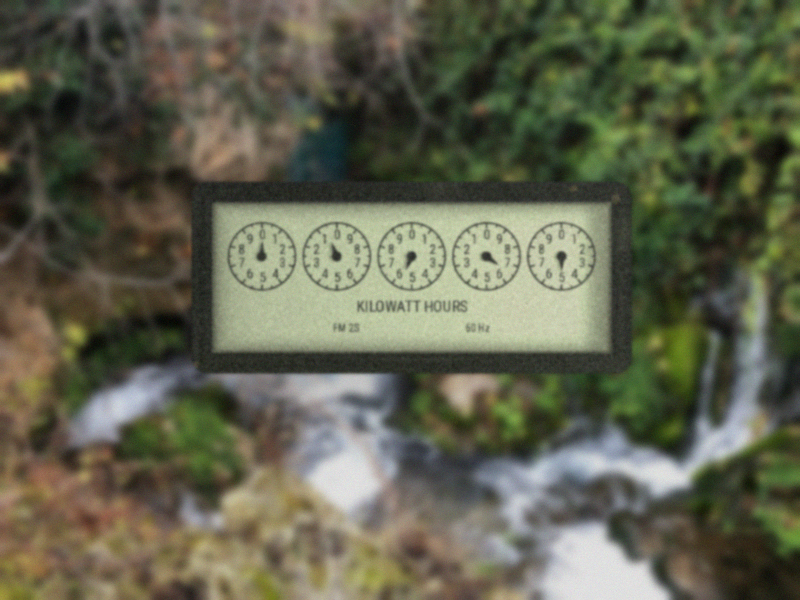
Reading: {"value": 565, "unit": "kWh"}
